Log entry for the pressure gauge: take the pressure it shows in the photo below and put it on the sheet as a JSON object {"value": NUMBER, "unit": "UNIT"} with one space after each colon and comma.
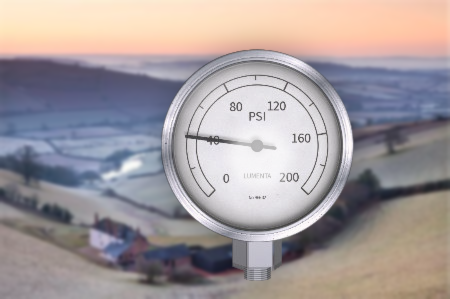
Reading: {"value": 40, "unit": "psi"}
